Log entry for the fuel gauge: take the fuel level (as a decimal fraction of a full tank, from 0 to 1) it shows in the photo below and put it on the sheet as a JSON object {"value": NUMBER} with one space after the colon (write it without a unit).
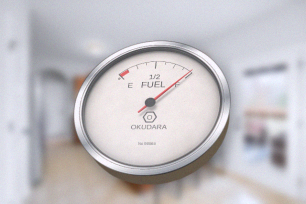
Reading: {"value": 1}
